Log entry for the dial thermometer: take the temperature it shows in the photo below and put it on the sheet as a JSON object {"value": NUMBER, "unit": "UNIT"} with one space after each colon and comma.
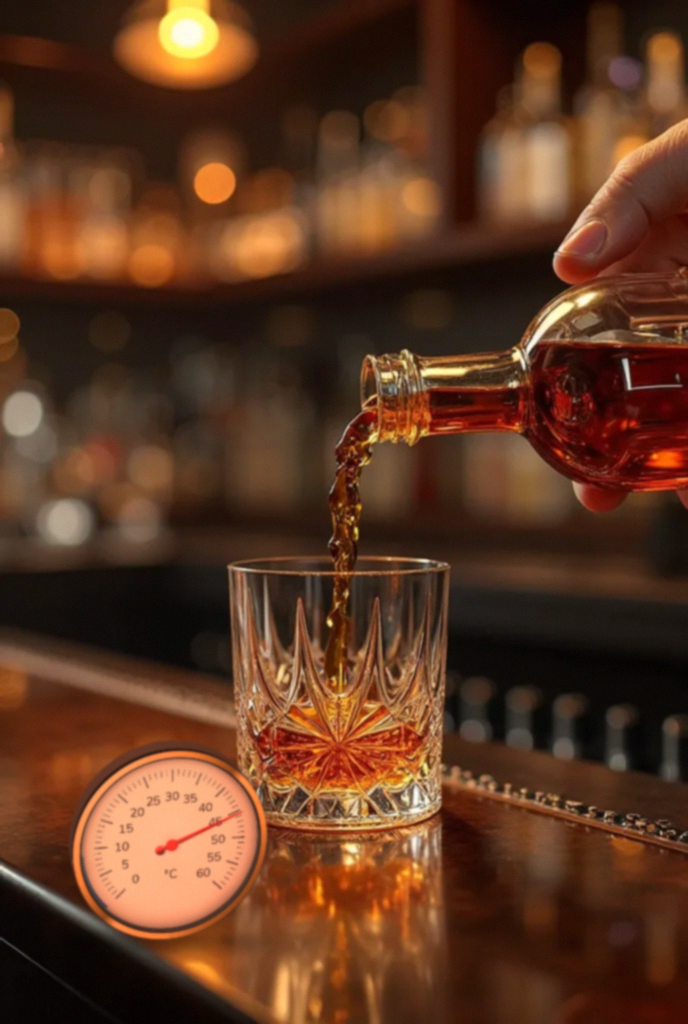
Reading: {"value": 45, "unit": "°C"}
